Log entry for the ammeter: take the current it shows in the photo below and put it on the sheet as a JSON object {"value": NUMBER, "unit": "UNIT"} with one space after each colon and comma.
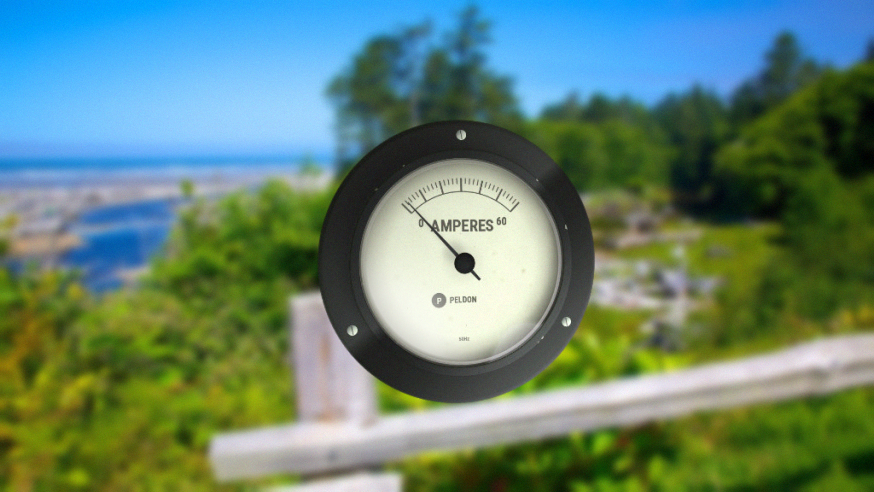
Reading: {"value": 2, "unit": "A"}
